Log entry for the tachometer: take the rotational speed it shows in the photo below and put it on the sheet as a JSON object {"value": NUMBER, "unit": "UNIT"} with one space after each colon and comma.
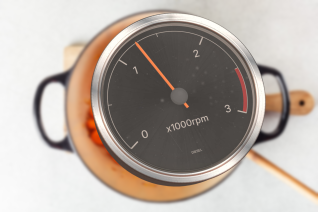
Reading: {"value": 1250, "unit": "rpm"}
